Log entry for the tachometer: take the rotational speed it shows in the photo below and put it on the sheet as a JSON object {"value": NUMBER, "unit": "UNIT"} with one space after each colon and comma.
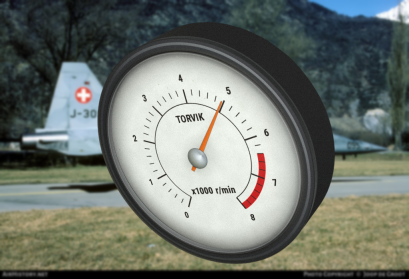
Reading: {"value": 5000, "unit": "rpm"}
